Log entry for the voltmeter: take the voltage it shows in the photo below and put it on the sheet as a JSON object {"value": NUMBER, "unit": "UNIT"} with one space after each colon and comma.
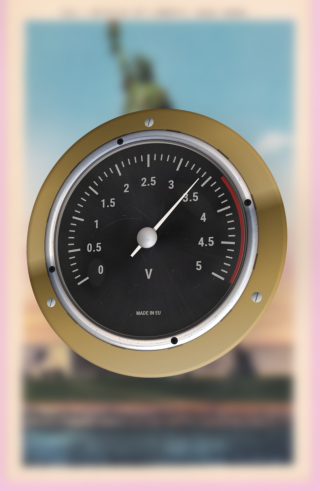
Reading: {"value": 3.4, "unit": "V"}
